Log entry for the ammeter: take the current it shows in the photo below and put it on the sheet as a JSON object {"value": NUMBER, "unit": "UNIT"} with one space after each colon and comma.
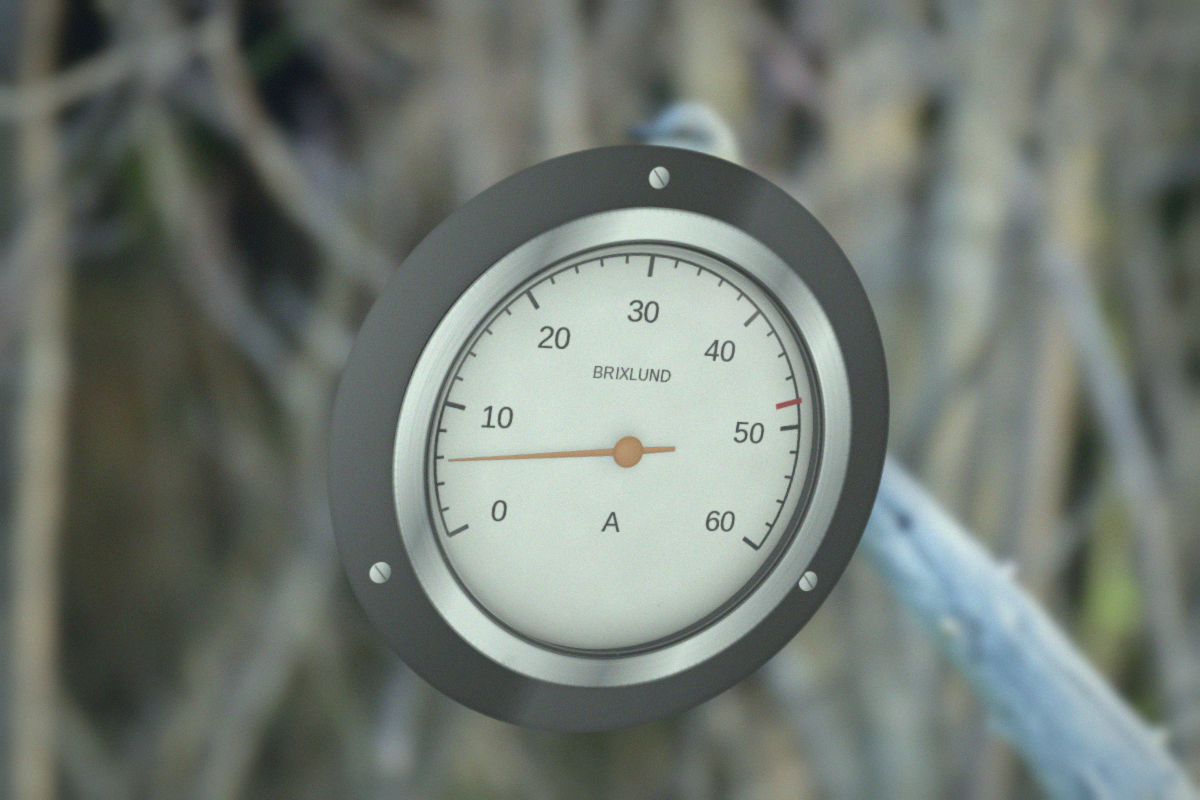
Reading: {"value": 6, "unit": "A"}
